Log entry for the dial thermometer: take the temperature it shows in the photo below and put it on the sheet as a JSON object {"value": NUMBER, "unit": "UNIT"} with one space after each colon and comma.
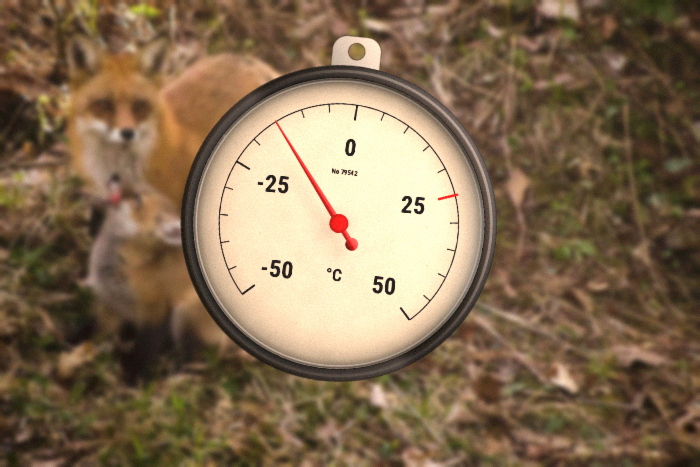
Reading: {"value": -15, "unit": "°C"}
